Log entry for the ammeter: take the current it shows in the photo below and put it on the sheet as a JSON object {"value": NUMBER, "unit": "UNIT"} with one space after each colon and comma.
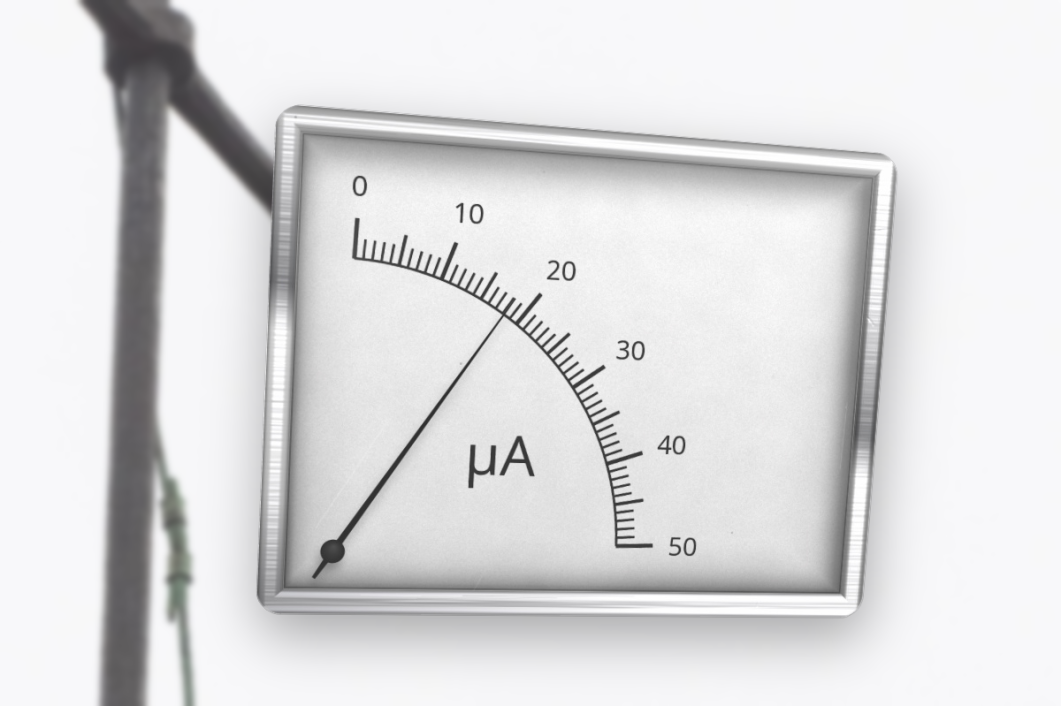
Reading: {"value": 18, "unit": "µA"}
